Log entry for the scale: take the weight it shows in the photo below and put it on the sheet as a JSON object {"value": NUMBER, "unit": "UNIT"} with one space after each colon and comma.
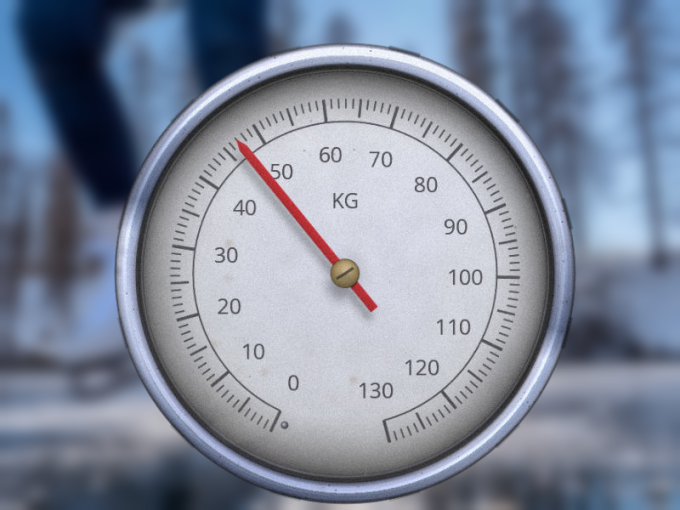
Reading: {"value": 47, "unit": "kg"}
